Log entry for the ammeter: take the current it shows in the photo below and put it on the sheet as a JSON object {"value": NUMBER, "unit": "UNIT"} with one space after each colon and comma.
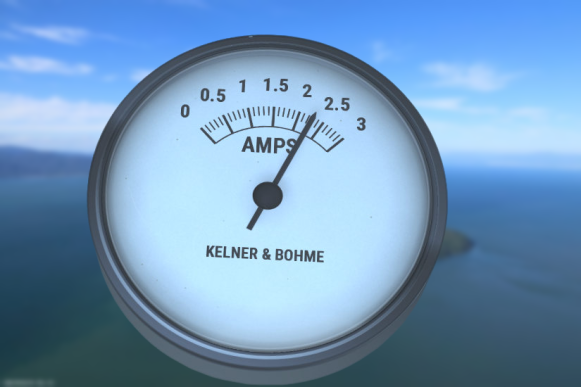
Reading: {"value": 2.3, "unit": "A"}
